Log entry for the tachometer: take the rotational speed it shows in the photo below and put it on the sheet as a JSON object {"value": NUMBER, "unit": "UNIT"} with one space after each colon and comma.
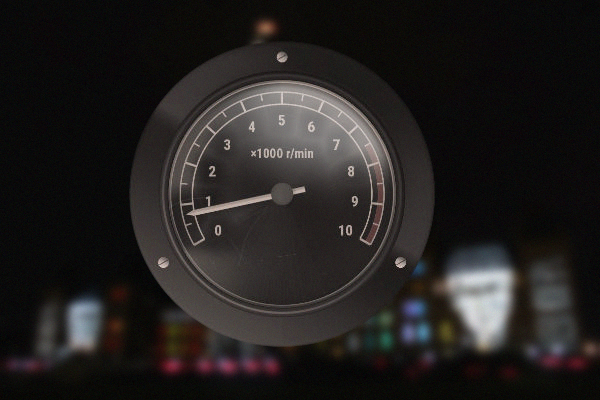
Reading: {"value": 750, "unit": "rpm"}
